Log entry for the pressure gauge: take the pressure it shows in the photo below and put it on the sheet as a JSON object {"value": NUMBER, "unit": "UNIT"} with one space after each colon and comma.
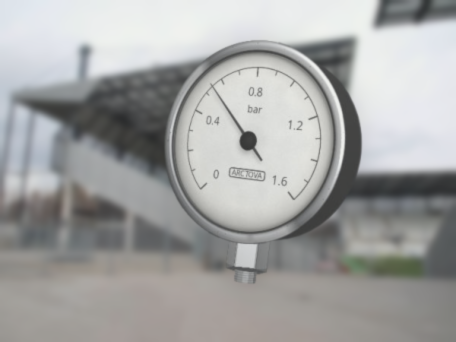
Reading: {"value": 0.55, "unit": "bar"}
